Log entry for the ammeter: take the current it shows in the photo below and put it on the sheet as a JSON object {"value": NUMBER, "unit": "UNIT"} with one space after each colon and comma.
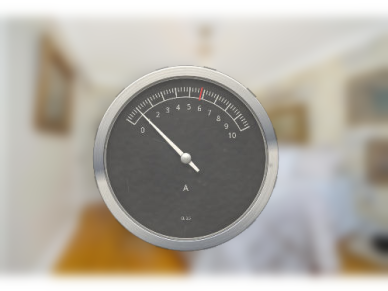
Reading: {"value": 1, "unit": "A"}
